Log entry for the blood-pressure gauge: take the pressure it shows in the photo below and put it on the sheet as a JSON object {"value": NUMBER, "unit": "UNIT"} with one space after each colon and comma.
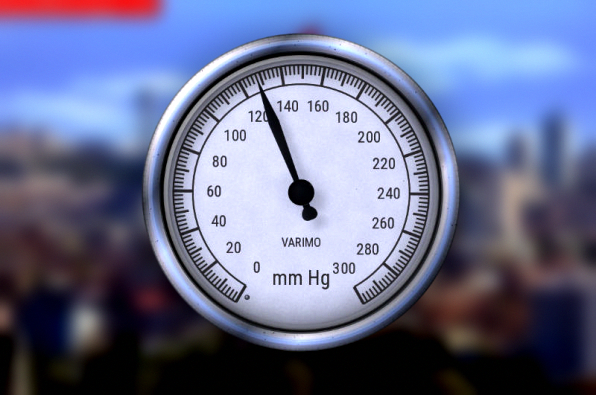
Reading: {"value": 128, "unit": "mmHg"}
